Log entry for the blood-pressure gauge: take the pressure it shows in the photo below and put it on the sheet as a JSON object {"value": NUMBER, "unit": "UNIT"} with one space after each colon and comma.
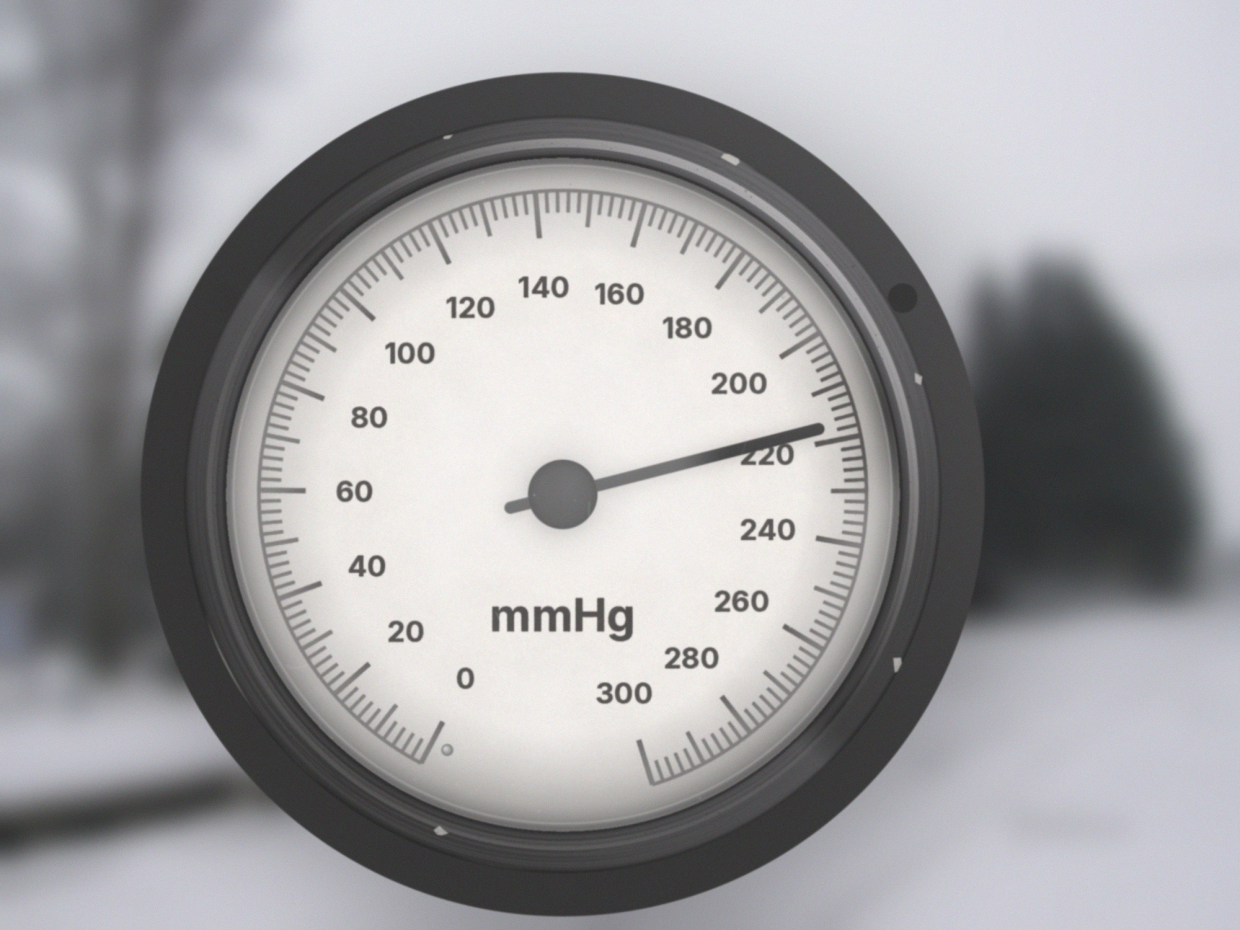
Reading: {"value": 217, "unit": "mmHg"}
